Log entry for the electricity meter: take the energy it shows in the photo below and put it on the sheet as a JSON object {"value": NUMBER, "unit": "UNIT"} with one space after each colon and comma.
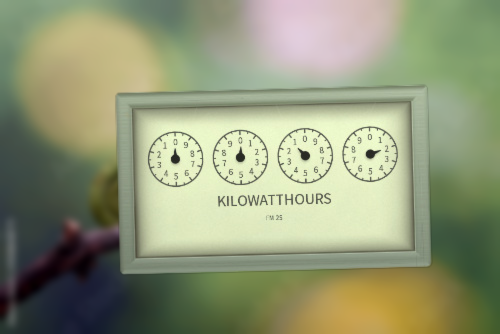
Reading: {"value": 12, "unit": "kWh"}
